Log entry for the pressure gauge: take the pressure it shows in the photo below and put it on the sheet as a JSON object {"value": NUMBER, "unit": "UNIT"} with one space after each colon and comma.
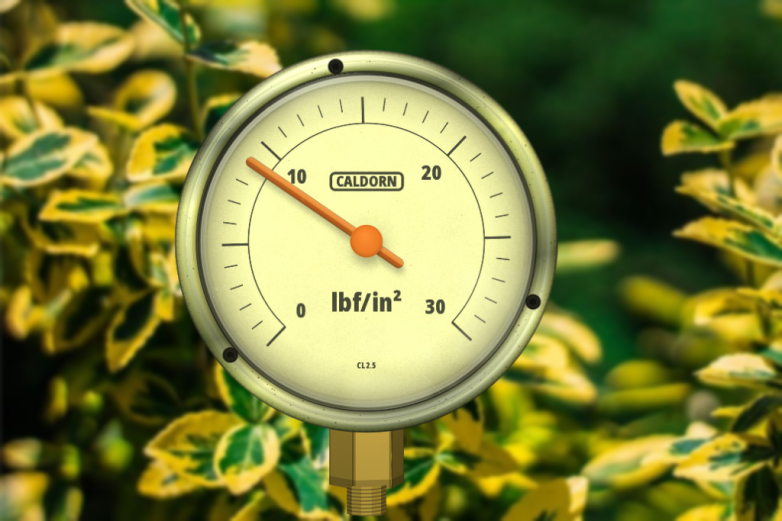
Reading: {"value": 9, "unit": "psi"}
